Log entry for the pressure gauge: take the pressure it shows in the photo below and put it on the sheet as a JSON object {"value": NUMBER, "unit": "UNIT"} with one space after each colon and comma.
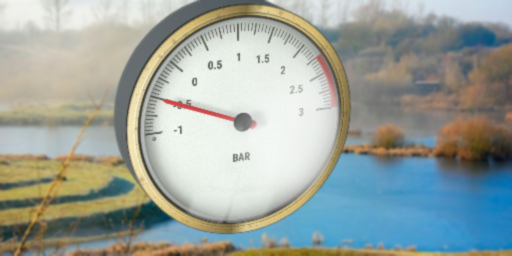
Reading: {"value": -0.5, "unit": "bar"}
